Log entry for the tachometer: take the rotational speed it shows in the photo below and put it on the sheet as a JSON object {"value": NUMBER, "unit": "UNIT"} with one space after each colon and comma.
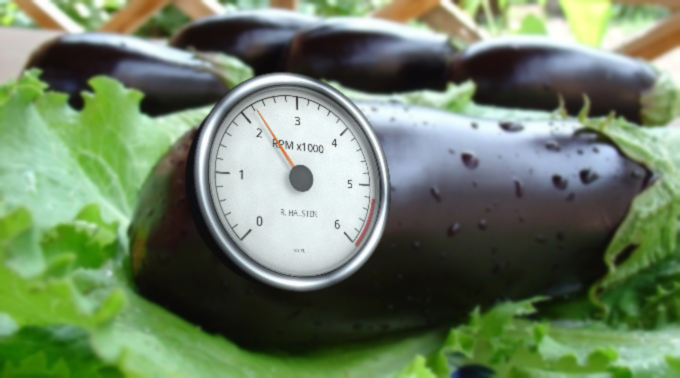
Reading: {"value": 2200, "unit": "rpm"}
